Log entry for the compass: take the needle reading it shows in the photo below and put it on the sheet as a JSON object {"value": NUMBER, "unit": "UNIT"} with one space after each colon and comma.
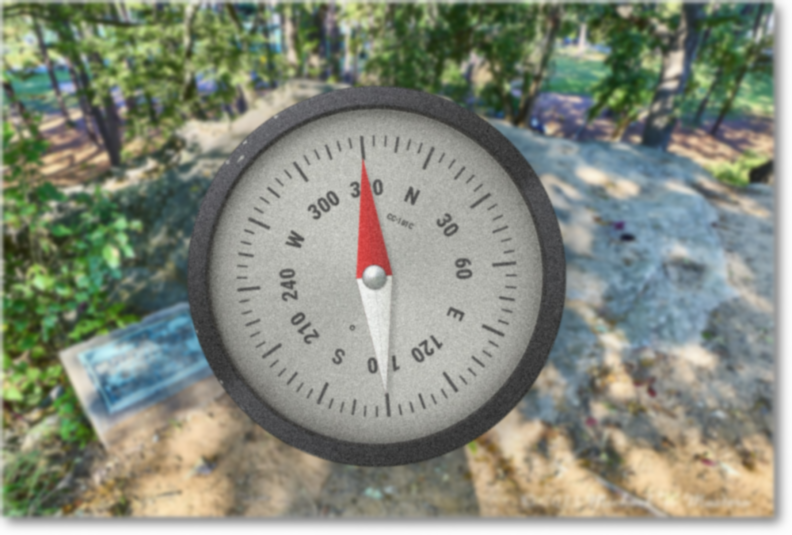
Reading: {"value": 330, "unit": "°"}
